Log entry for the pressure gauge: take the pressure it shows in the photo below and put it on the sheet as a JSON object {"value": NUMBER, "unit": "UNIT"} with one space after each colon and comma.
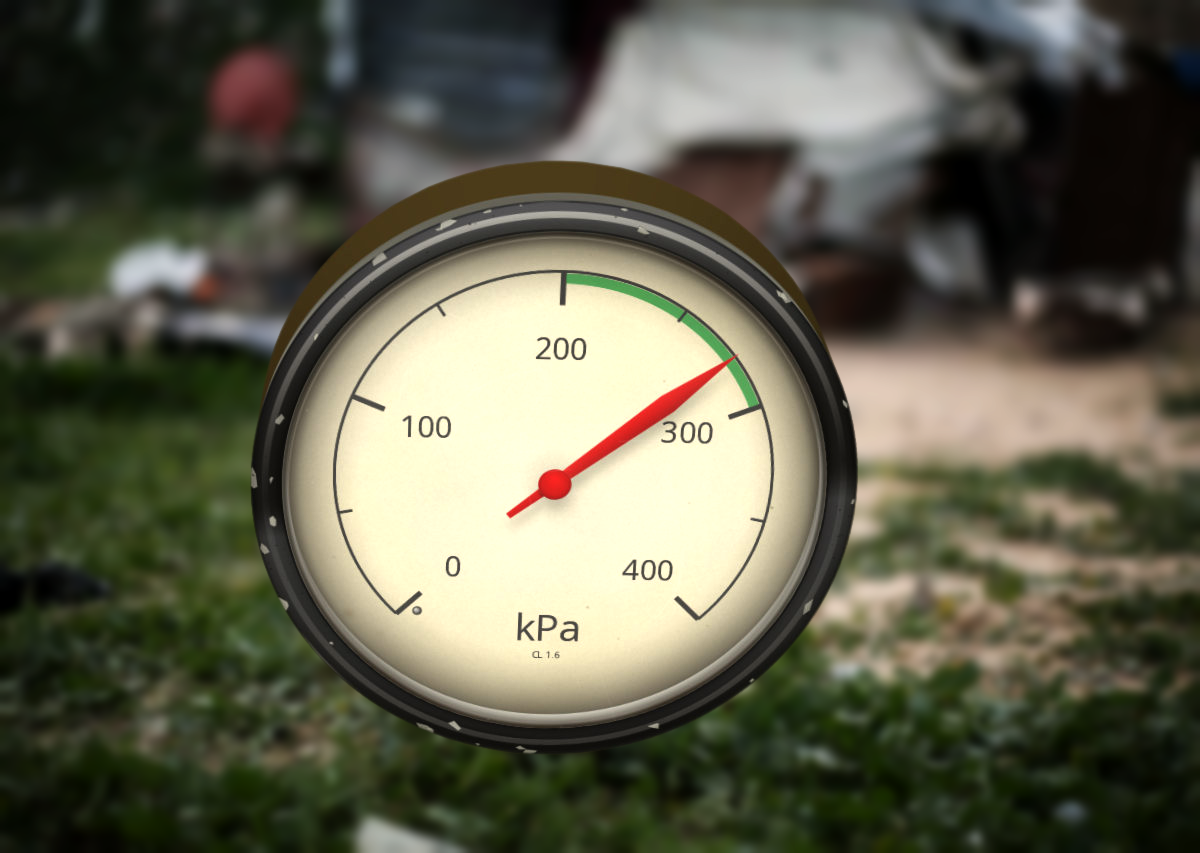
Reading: {"value": 275, "unit": "kPa"}
